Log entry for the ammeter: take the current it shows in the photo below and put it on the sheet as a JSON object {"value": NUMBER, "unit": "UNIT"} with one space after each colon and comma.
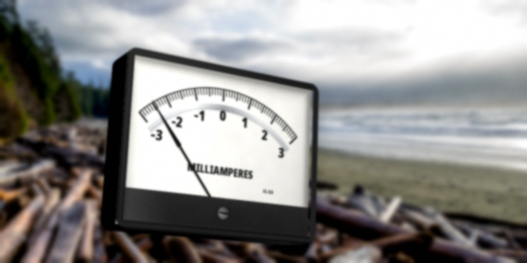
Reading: {"value": -2.5, "unit": "mA"}
